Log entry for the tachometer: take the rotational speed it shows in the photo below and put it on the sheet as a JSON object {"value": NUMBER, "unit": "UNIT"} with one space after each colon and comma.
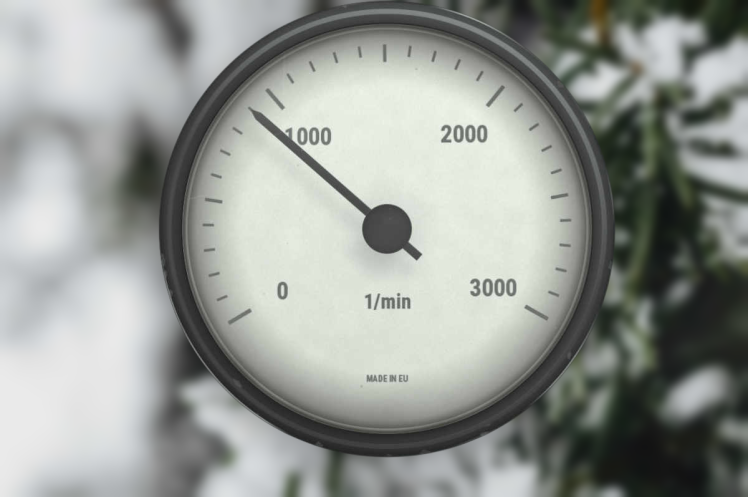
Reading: {"value": 900, "unit": "rpm"}
